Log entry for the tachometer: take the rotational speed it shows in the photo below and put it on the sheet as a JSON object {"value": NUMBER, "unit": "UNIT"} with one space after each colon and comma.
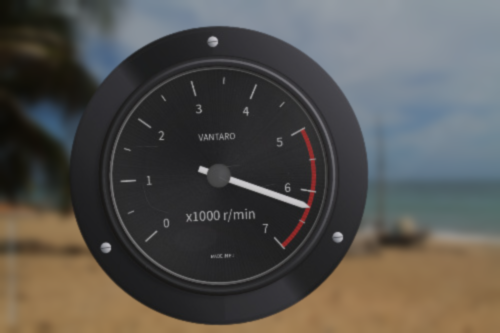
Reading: {"value": 6250, "unit": "rpm"}
